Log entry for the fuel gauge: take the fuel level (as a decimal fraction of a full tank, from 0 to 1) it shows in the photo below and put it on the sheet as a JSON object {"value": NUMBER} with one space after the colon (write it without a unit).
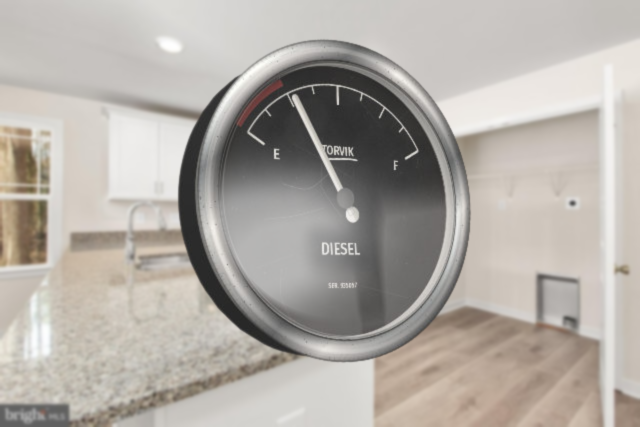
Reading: {"value": 0.25}
